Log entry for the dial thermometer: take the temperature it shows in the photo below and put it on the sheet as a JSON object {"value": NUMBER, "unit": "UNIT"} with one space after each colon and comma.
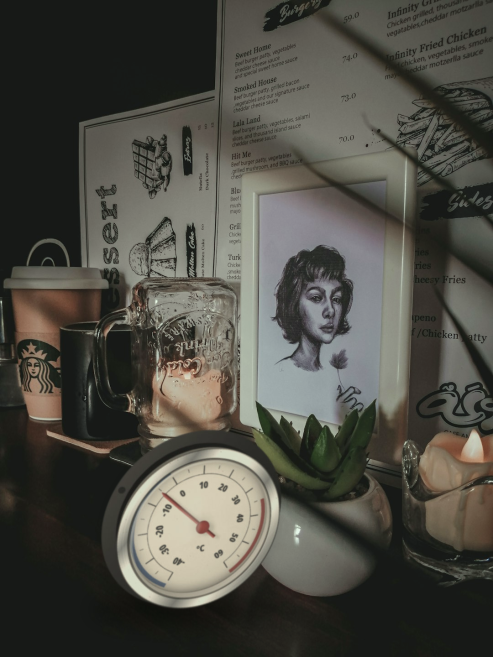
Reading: {"value": -5, "unit": "°C"}
